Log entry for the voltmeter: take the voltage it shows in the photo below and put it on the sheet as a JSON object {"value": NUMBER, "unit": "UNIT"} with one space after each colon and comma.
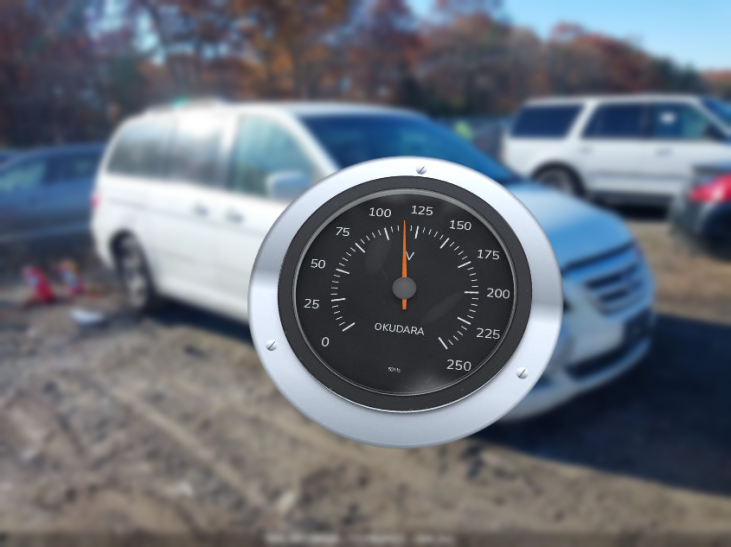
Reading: {"value": 115, "unit": "V"}
